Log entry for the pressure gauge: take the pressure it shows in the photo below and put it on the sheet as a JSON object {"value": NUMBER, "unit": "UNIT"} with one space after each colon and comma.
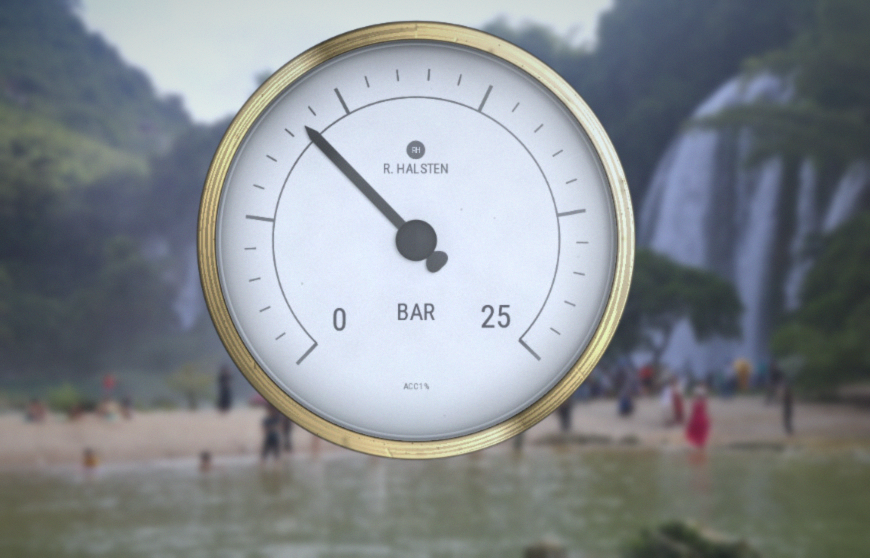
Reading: {"value": 8.5, "unit": "bar"}
